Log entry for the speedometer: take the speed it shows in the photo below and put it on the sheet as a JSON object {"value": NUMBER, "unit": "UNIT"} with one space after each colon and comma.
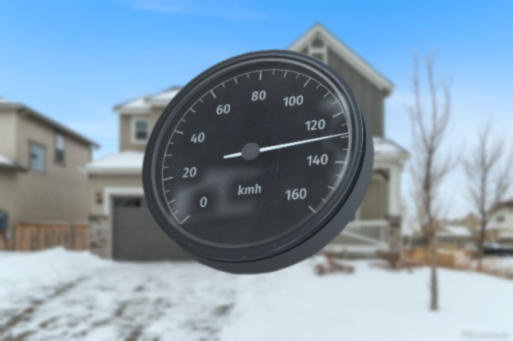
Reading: {"value": 130, "unit": "km/h"}
